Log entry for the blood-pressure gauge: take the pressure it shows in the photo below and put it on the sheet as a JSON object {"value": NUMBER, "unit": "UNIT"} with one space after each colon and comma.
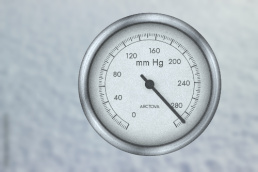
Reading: {"value": 290, "unit": "mmHg"}
